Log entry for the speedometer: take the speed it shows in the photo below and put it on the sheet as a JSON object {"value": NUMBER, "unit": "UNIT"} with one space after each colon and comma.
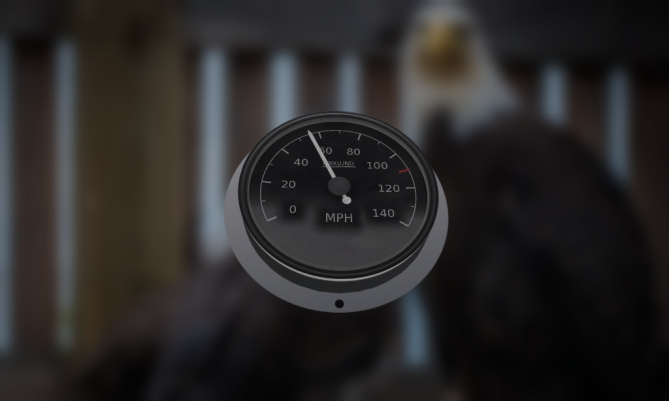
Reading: {"value": 55, "unit": "mph"}
